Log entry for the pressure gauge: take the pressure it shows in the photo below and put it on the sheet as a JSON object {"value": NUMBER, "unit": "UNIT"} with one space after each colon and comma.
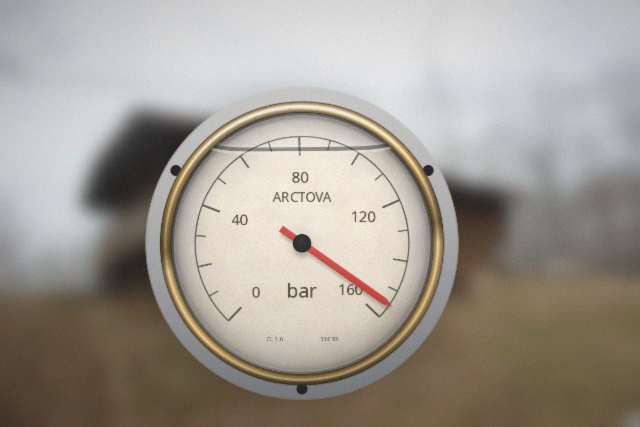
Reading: {"value": 155, "unit": "bar"}
